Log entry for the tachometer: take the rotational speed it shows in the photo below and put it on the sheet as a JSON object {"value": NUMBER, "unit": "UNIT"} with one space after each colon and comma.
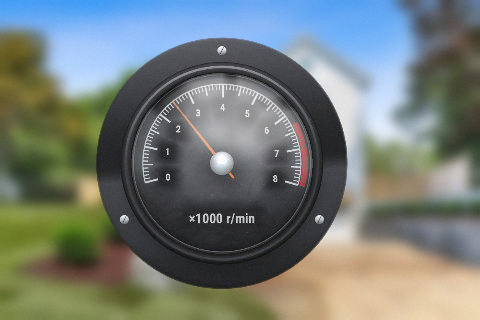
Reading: {"value": 2500, "unit": "rpm"}
